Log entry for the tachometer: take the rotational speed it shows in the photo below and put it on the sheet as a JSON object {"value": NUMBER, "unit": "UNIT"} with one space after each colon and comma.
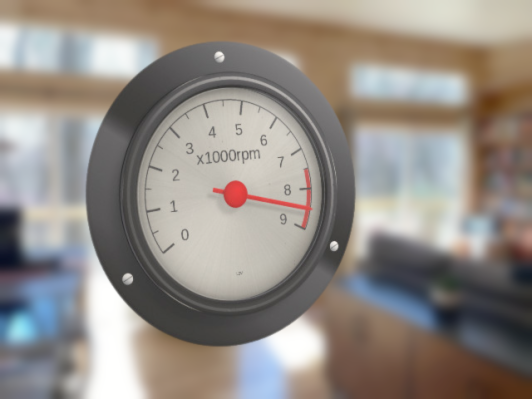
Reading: {"value": 8500, "unit": "rpm"}
